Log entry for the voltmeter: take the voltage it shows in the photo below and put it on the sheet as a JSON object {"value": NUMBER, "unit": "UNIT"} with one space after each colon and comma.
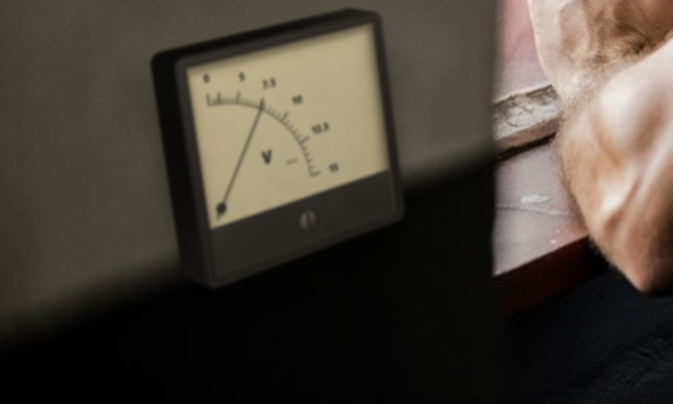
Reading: {"value": 7.5, "unit": "V"}
